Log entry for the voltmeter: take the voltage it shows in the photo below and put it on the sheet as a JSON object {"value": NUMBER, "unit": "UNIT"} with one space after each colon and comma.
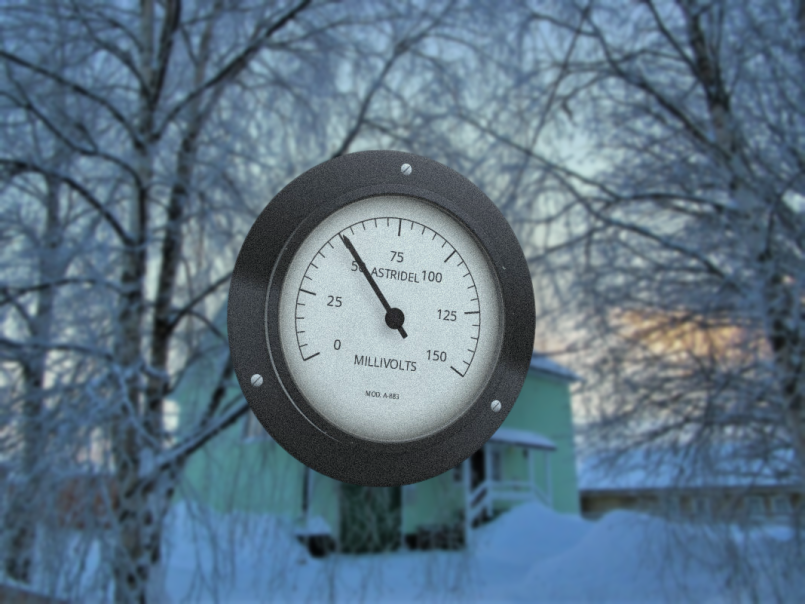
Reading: {"value": 50, "unit": "mV"}
